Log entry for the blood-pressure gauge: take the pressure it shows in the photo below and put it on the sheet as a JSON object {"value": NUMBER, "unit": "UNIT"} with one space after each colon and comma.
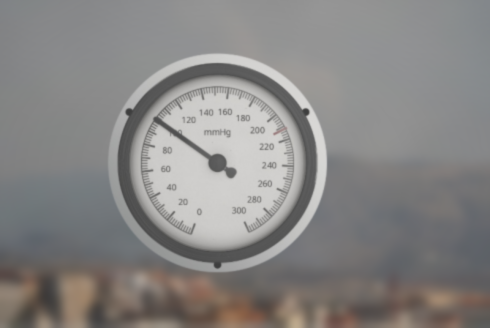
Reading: {"value": 100, "unit": "mmHg"}
